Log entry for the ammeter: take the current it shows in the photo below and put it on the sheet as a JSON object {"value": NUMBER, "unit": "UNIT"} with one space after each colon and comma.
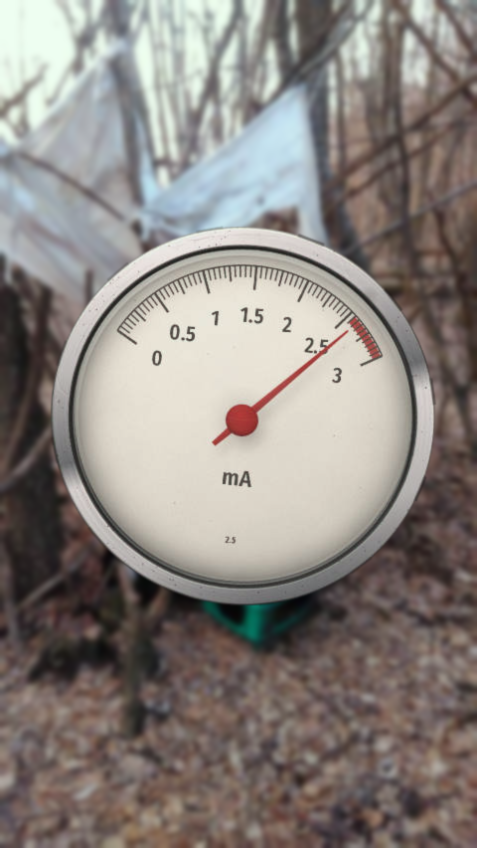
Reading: {"value": 2.6, "unit": "mA"}
